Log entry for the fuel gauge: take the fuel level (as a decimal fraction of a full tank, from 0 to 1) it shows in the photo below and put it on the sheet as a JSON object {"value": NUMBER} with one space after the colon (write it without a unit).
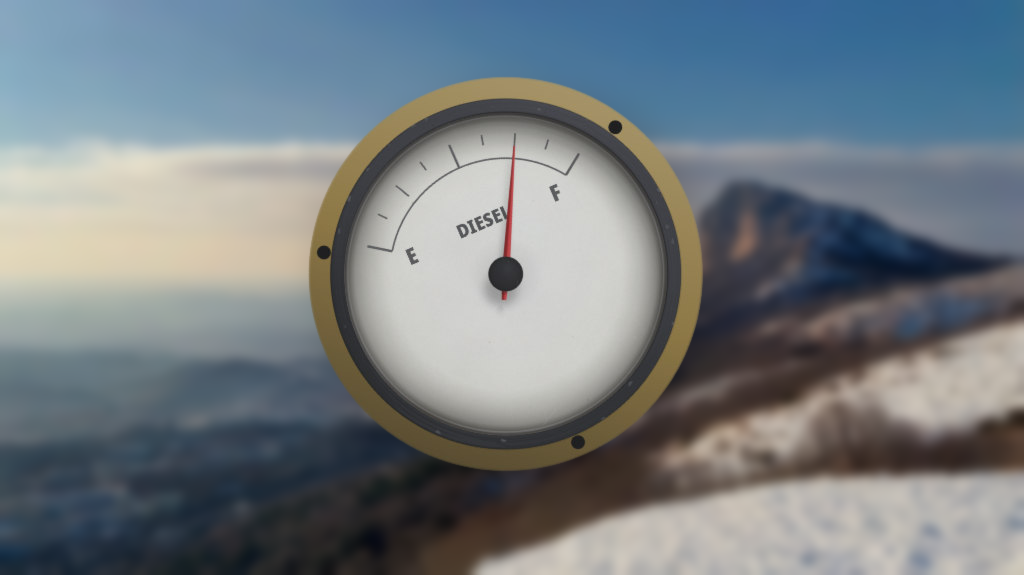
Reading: {"value": 0.75}
